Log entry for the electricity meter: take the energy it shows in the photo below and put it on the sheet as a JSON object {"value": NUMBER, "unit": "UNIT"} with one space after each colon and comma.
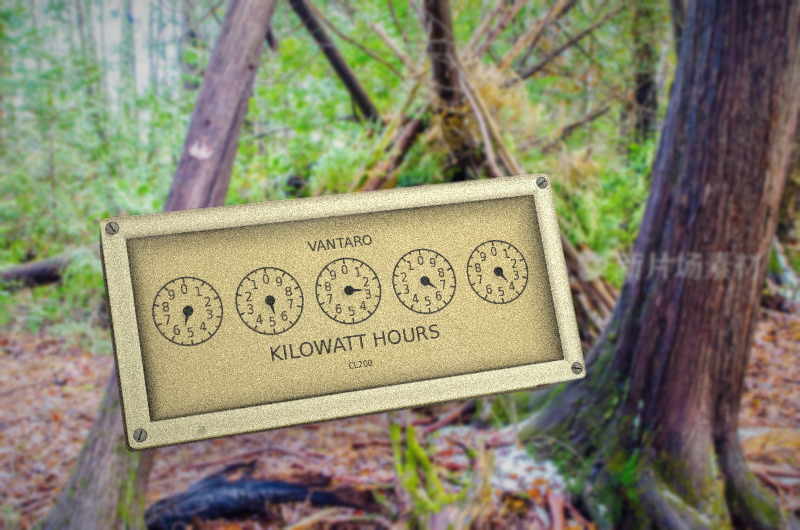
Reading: {"value": 55264, "unit": "kWh"}
